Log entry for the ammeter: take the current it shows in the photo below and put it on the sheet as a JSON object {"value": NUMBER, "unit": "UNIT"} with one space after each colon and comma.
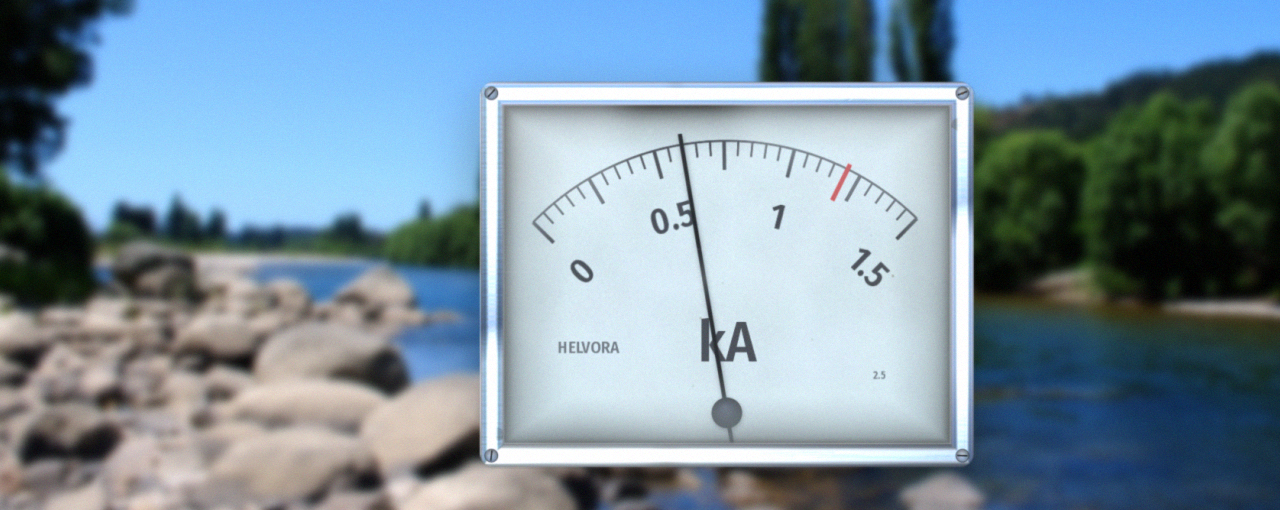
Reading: {"value": 0.6, "unit": "kA"}
